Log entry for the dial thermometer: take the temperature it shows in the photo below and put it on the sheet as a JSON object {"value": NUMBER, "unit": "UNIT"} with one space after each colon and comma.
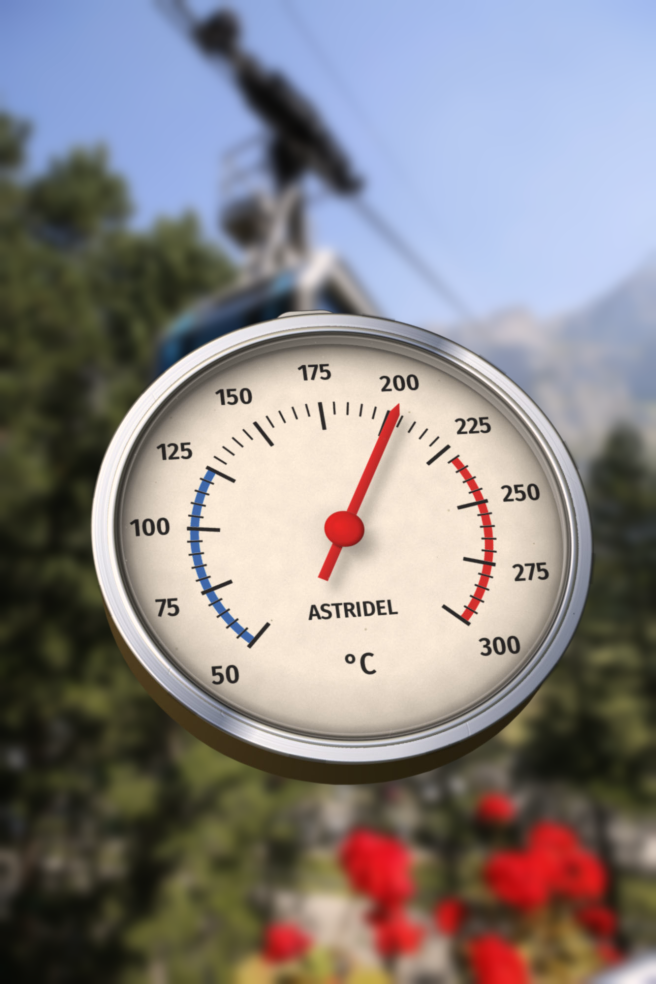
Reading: {"value": 202.5, "unit": "°C"}
